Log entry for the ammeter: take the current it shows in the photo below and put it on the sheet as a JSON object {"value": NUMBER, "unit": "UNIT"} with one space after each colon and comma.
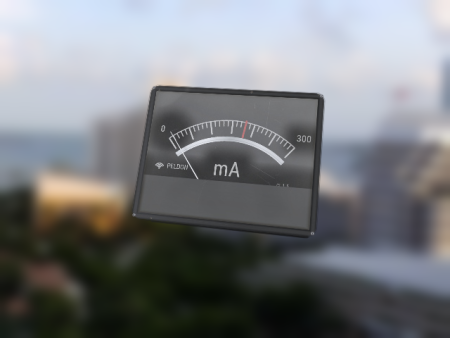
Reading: {"value": 10, "unit": "mA"}
